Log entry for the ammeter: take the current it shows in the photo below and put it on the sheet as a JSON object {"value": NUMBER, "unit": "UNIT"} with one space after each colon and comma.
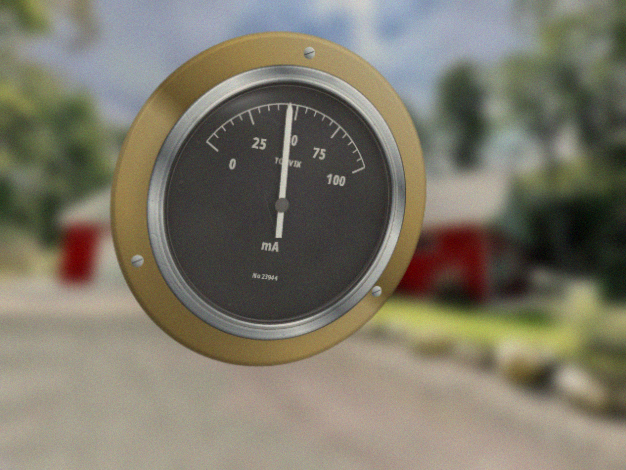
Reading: {"value": 45, "unit": "mA"}
